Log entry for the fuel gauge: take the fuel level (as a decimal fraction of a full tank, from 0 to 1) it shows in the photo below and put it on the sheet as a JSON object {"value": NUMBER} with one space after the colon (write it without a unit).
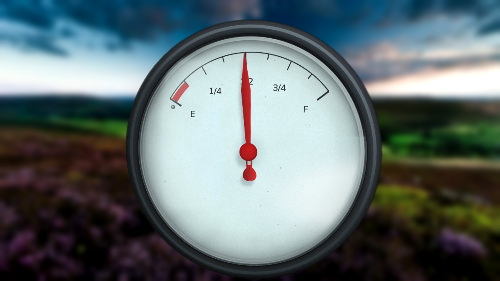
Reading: {"value": 0.5}
